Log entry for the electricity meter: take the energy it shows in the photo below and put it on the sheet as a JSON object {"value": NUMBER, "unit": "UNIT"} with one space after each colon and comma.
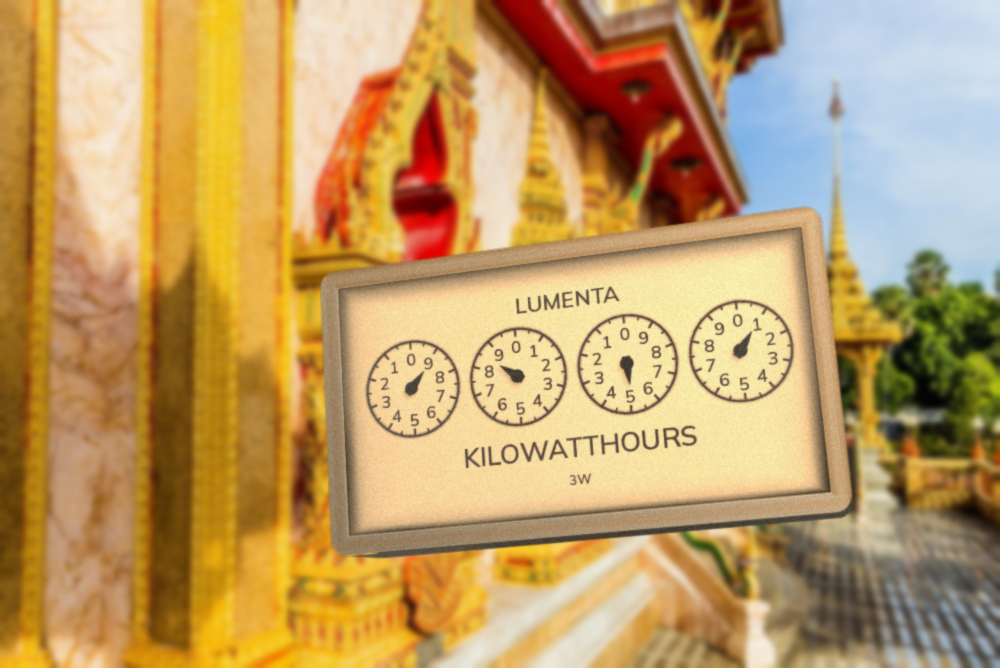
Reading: {"value": 8851, "unit": "kWh"}
